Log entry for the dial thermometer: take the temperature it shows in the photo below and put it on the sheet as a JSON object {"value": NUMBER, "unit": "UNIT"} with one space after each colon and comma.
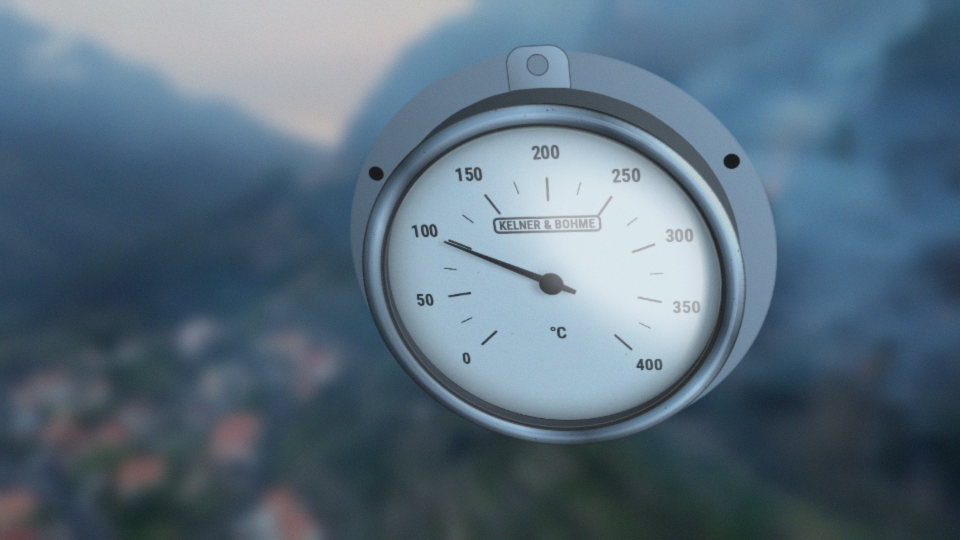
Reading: {"value": 100, "unit": "°C"}
